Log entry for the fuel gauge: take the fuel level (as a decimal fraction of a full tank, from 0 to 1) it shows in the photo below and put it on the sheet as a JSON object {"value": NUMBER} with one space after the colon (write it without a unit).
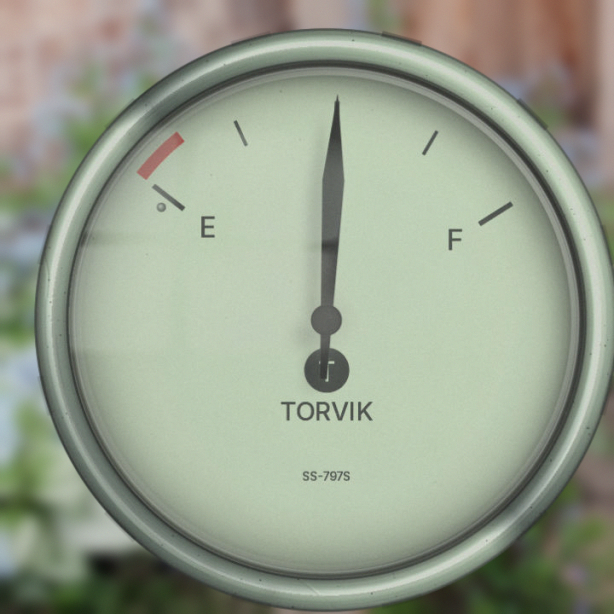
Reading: {"value": 0.5}
